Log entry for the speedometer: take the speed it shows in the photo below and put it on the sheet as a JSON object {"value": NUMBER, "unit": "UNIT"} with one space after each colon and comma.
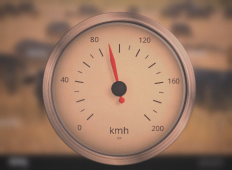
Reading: {"value": 90, "unit": "km/h"}
